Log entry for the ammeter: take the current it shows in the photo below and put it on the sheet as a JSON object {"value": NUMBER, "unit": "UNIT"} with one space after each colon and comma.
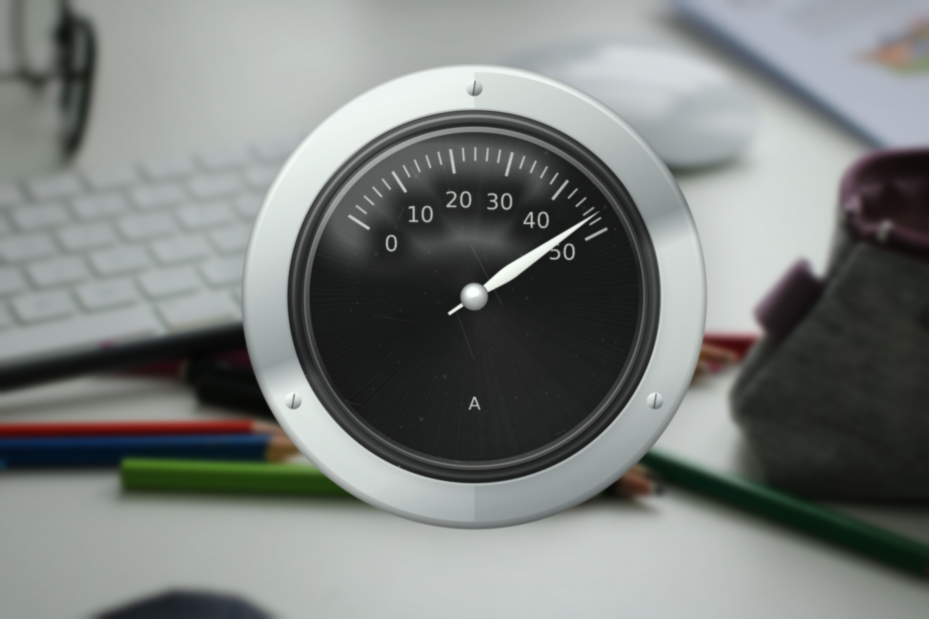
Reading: {"value": 47, "unit": "A"}
